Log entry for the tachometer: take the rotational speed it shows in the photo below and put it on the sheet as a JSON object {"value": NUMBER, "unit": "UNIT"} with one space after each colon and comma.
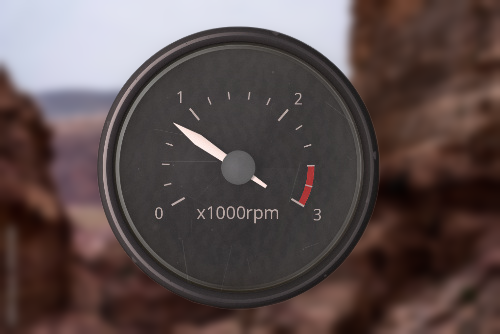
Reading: {"value": 800, "unit": "rpm"}
